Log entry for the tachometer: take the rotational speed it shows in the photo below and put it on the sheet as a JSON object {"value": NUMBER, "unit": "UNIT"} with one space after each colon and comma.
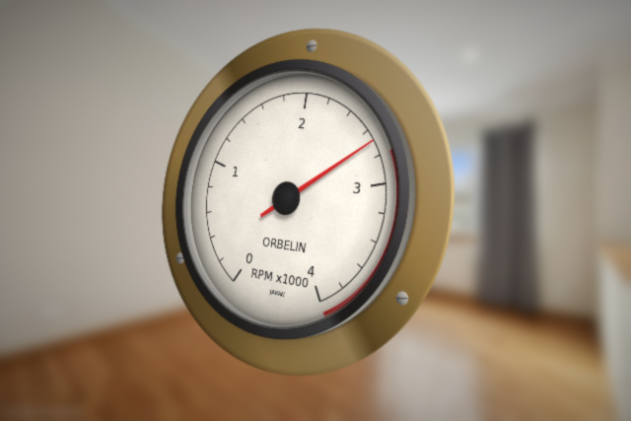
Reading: {"value": 2700, "unit": "rpm"}
